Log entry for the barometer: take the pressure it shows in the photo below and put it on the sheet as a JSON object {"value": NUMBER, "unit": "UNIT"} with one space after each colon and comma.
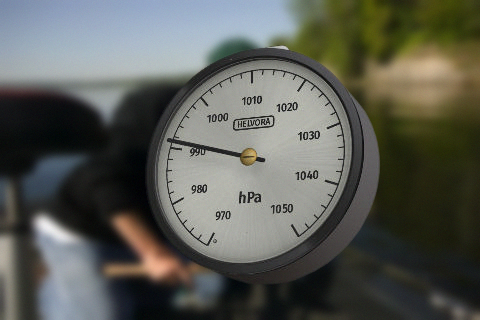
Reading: {"value": 991, "unit": "hPa"}
